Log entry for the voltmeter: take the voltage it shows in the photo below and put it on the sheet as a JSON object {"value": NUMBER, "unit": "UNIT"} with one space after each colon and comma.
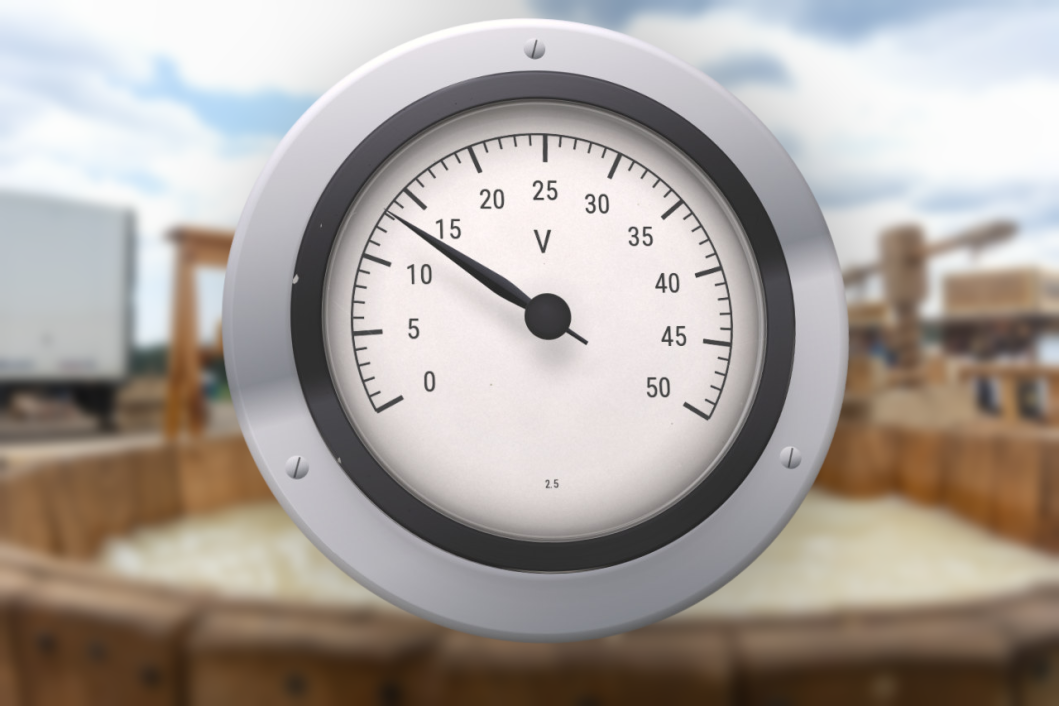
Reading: {"value": 13, "unit": "V"}
